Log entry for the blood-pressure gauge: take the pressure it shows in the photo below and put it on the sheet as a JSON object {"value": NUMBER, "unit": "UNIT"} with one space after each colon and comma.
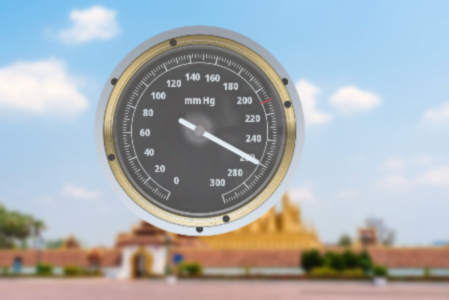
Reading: {"value": 260, "unit": "mmHg"}
